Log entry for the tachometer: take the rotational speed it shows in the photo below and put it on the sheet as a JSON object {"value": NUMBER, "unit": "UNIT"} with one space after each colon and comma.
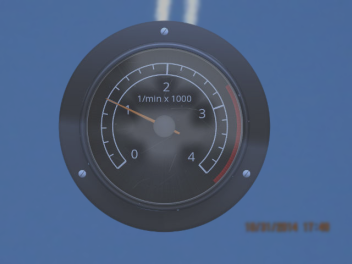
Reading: {"value": 1000, "unit": "rpm"}
